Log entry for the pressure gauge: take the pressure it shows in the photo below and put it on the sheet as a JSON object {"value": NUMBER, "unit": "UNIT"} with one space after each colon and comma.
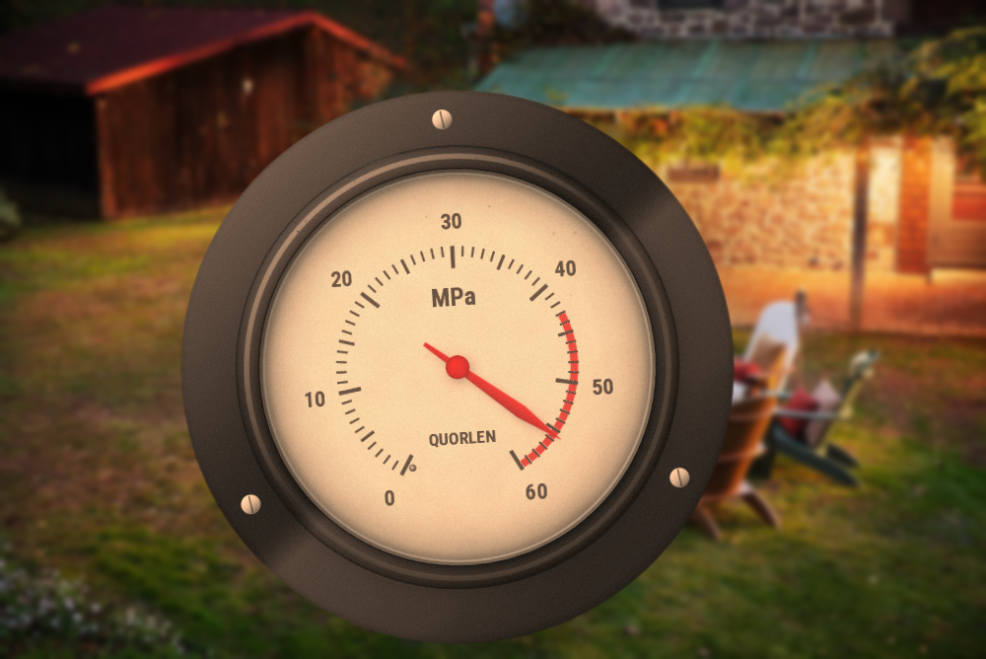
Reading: {"value": 55.5, "unit": "MPa"}
